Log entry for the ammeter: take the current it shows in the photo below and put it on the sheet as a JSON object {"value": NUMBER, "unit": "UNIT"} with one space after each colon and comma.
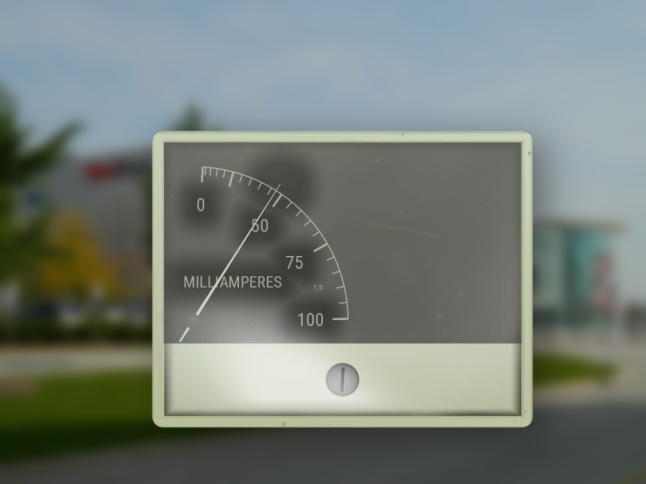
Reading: {"value": 47.5, "unit": "mA"}
